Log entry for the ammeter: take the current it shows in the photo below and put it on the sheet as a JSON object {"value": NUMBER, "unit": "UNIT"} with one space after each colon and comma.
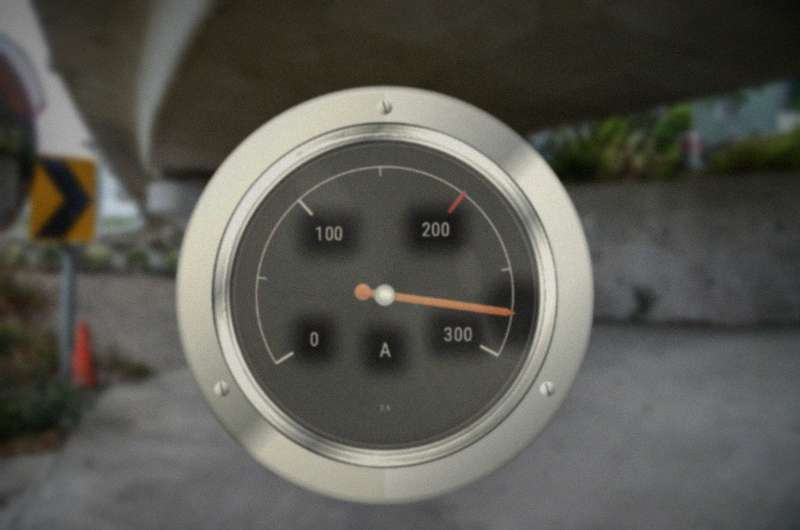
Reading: {"value": 275, "unit": "A"}
